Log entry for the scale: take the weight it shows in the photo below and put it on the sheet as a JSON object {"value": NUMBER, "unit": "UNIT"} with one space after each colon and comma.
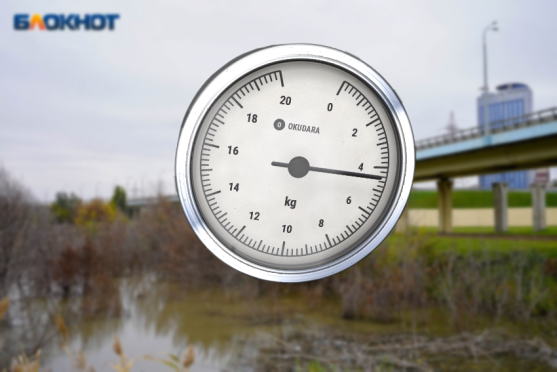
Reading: {"value": 4.4, "unit": "kg"}
